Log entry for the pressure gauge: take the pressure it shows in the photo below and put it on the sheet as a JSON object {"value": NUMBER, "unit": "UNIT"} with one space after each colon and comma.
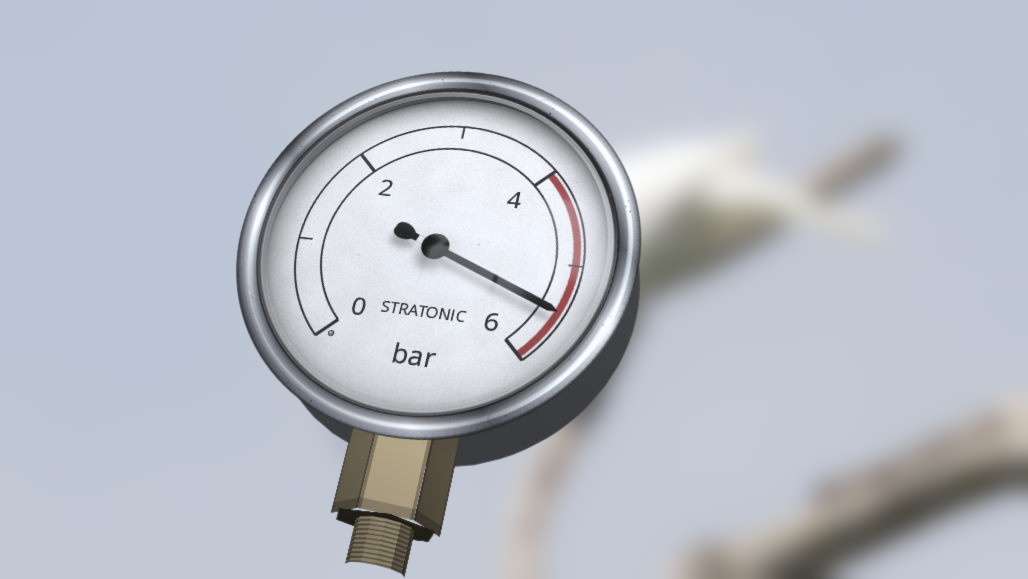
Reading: {"value": 5.5, "unit": "bar"}
